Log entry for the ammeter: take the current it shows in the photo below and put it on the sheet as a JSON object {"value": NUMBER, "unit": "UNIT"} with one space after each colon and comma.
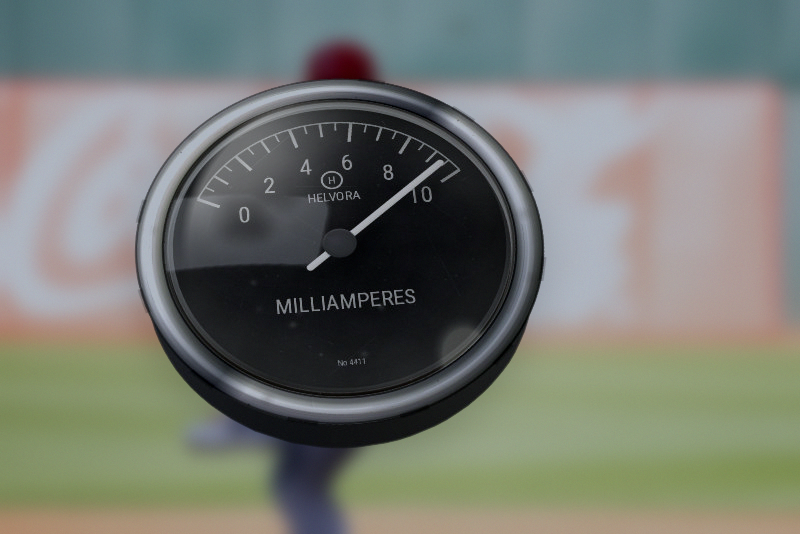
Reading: {"value": 9.5, "unit": "mA"}
